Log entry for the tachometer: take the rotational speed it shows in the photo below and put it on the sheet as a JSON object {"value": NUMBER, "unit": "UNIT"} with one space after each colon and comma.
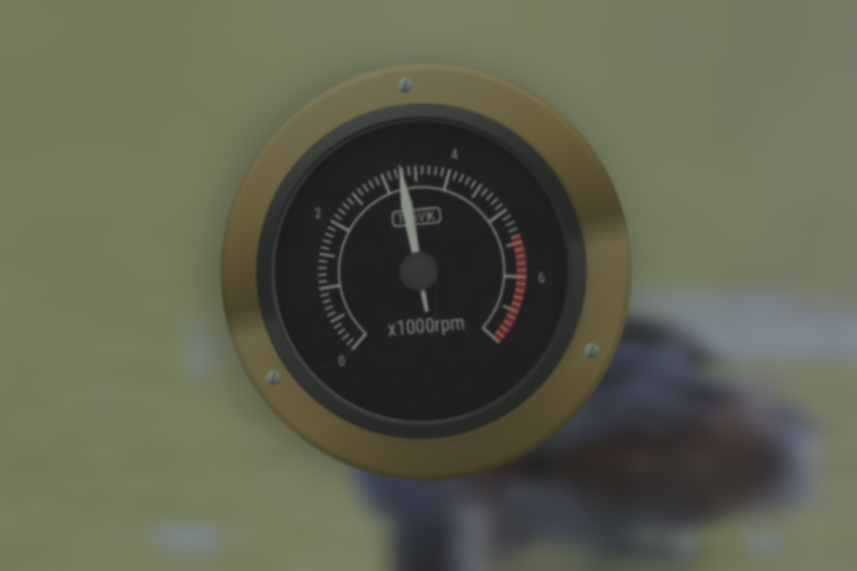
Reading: {"value": 3300, "unit": "rpm"}
